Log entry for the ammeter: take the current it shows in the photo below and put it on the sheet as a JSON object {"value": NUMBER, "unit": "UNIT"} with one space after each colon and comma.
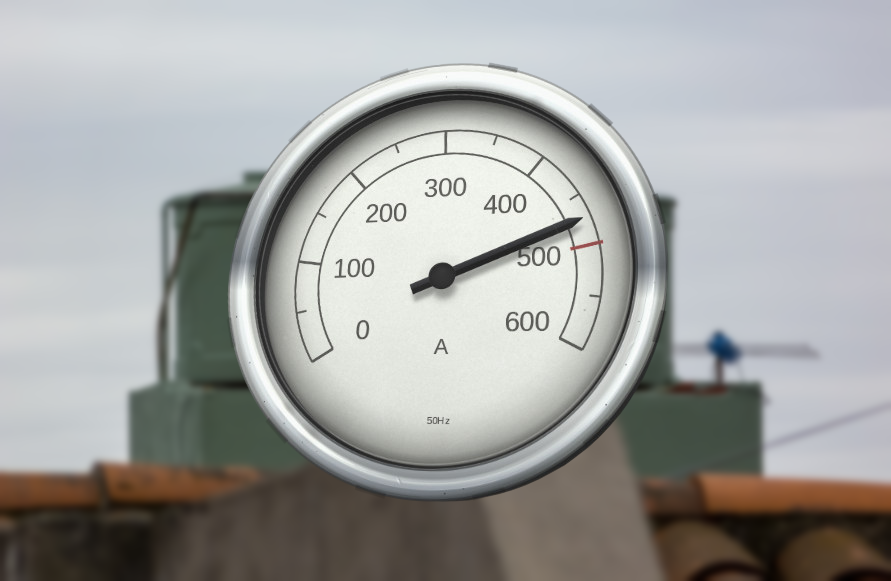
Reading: {"value": 475, "unit": "A"}
